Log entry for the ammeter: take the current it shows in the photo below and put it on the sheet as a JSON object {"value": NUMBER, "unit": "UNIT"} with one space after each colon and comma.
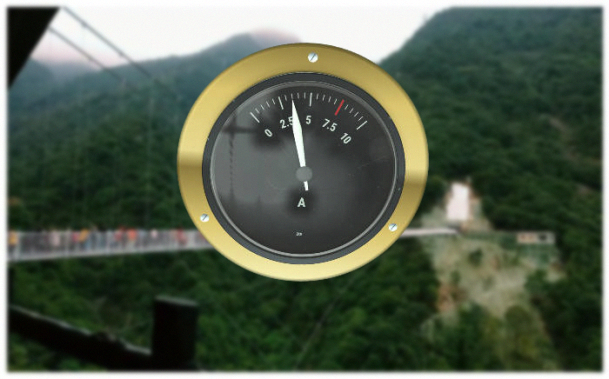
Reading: {"value": 3.5, "unit": "A"}
